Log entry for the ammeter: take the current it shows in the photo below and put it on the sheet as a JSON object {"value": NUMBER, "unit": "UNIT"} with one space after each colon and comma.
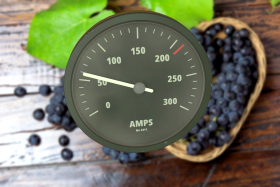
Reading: {"value": 60, "unit": "A"}
